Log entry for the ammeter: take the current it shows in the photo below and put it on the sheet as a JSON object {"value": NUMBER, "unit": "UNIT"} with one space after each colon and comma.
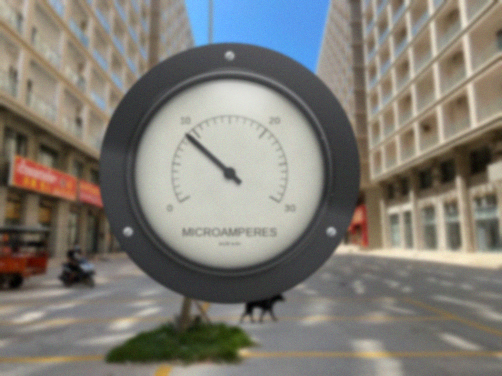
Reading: {"value": 9, "unit": "µA"}
